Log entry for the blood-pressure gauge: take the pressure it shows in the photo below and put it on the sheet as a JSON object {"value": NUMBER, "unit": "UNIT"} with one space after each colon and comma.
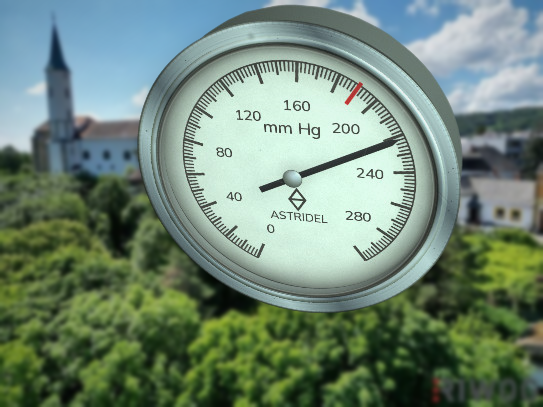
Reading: {"value": 220, "unit": "mmHg"}
